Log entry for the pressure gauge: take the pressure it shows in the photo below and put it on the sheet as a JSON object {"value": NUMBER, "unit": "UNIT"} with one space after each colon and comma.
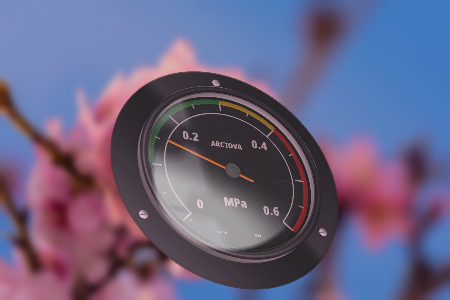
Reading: {"value": 0.15, "unit": "MPa"}
